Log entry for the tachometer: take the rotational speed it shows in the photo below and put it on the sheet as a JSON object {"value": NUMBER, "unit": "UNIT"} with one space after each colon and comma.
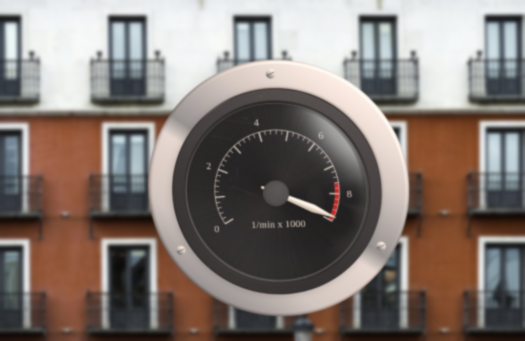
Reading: {"value": 8800, "unit": "rpm"}
